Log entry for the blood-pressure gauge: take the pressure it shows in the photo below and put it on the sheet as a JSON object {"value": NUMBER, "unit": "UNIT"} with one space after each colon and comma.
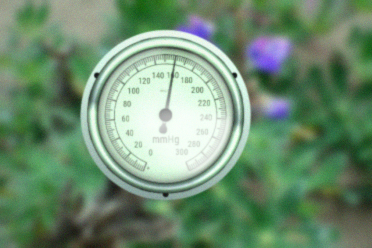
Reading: {"value": 160, "unit": "mmHg"}
